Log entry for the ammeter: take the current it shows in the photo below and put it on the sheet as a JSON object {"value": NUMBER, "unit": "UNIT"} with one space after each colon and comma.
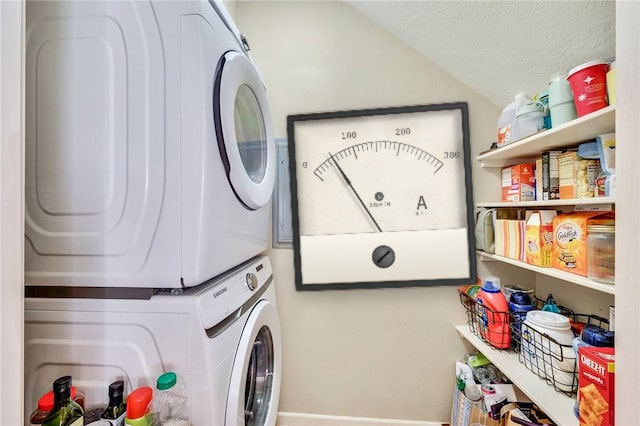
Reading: {"value": 50, "unit": "A"}
